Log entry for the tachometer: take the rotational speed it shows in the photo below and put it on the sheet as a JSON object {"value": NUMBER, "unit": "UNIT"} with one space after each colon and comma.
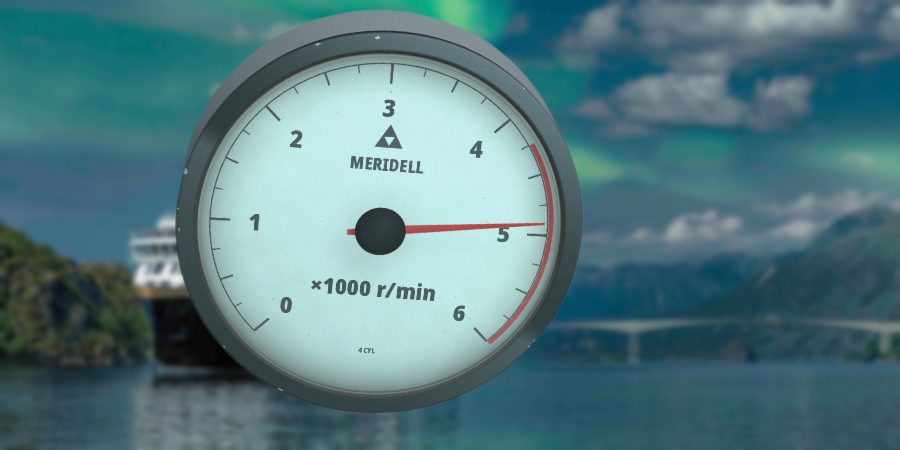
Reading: {"value": 4875, "unit": "rpm"}
